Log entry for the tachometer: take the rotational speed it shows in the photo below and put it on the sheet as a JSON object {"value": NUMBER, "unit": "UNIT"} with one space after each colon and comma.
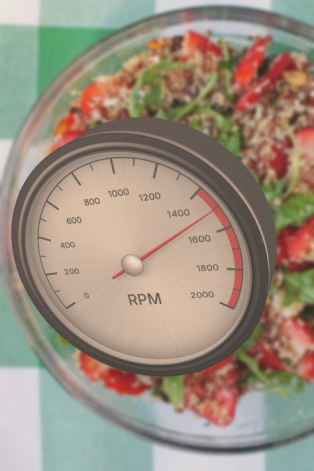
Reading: {"value": 1500, "unit": "rpm"}
